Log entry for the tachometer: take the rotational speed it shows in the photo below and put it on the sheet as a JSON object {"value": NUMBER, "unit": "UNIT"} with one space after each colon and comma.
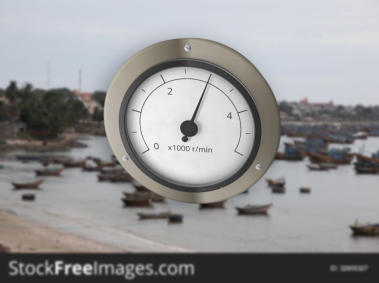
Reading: {"value": 3000, "unit": "rpm"}
